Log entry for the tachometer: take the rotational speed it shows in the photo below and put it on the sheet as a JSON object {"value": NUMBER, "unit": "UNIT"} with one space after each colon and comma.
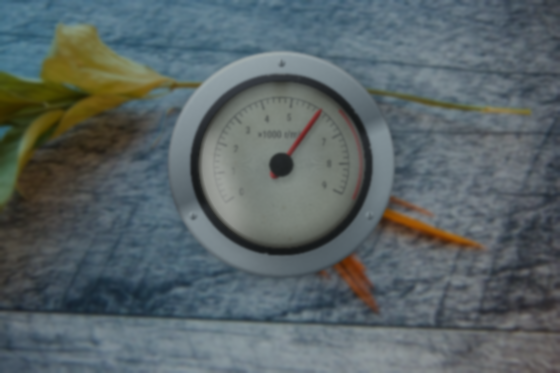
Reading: {"value": 6000, "unit": "rpm"}
